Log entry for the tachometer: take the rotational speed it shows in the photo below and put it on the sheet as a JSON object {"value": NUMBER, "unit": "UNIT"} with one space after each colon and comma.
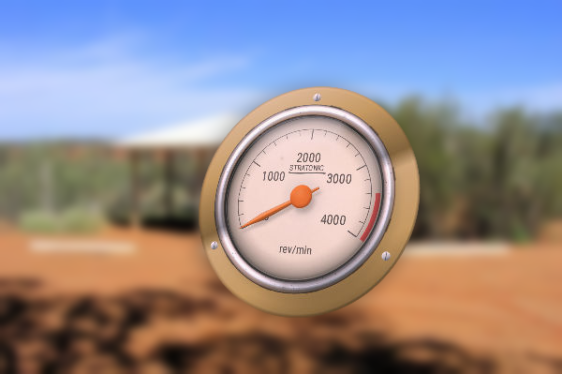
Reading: {"value": 0, "unit": "rpm"}
